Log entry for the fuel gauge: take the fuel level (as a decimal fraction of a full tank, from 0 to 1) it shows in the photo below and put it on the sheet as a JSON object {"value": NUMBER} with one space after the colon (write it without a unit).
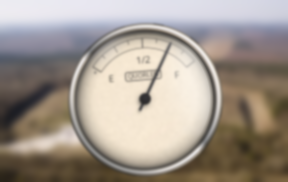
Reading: {"value": 0.75}
